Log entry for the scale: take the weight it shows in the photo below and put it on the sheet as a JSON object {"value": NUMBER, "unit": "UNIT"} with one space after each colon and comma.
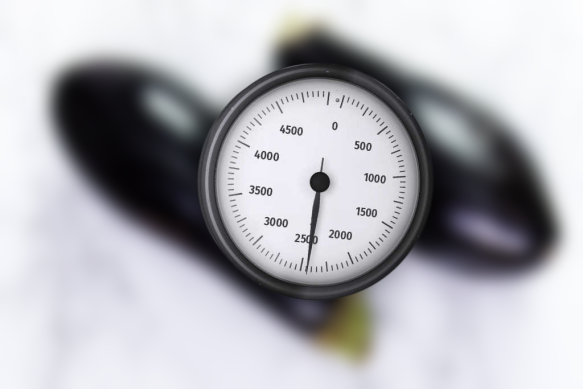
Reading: {"value": 2450, "unit": "g"}
